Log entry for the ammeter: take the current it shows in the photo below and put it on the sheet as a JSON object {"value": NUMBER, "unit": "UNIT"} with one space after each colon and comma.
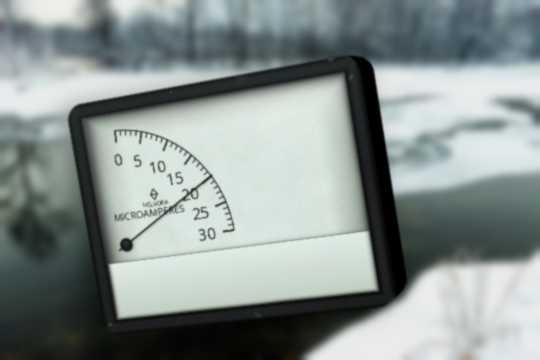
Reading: {"value": 20, "unit": "µA"}
